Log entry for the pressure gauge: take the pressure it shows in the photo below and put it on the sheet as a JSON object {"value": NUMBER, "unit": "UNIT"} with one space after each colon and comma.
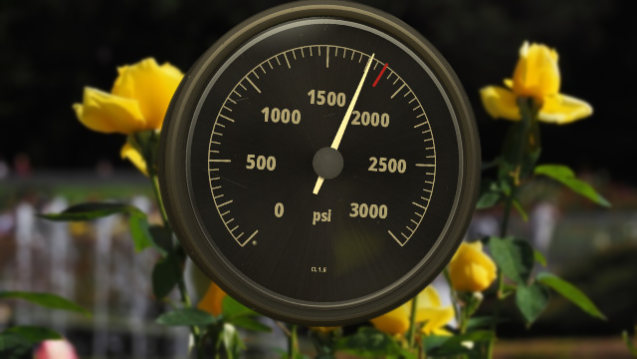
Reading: {"value": 1750, "unit": "psi"}
